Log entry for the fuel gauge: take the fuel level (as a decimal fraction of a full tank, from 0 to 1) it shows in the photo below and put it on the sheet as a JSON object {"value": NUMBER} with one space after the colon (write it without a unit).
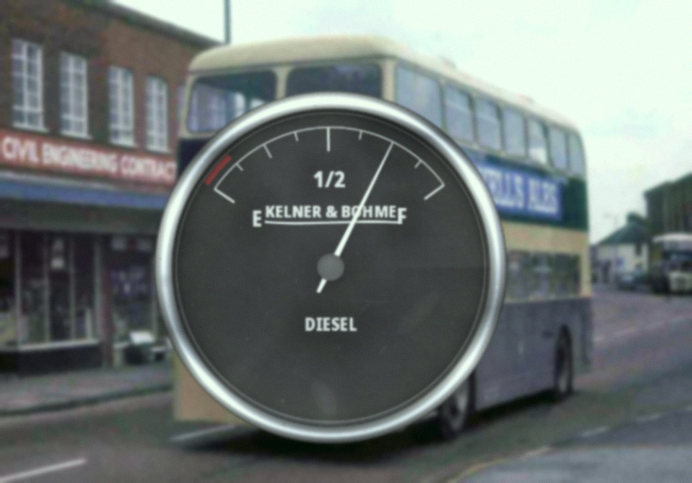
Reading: {"value": 0.75}
